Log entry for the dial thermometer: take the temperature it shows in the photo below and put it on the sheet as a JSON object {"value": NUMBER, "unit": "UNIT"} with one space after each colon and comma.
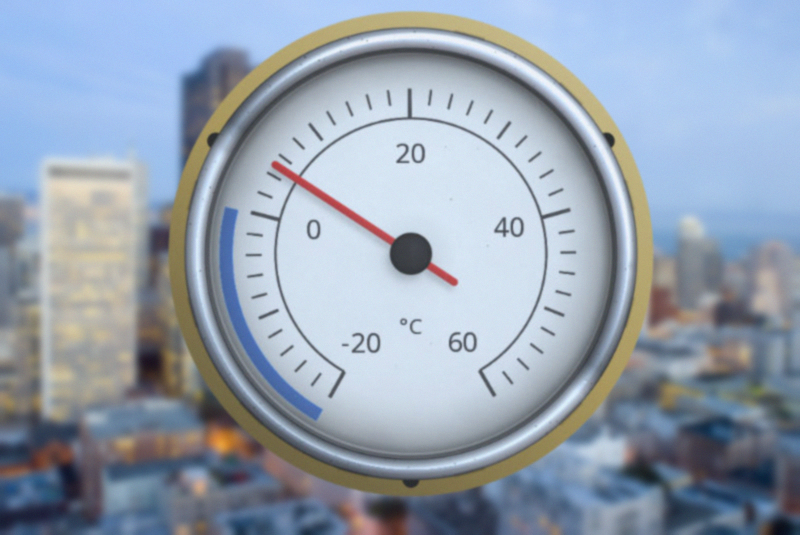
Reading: {"value": 5, "unit": "°C"}
